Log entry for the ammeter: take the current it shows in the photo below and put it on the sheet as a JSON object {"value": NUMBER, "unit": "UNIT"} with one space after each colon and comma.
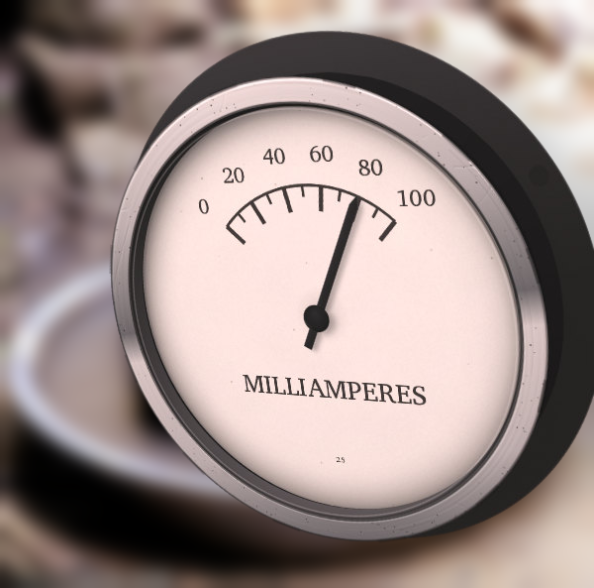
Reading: {"value": 80, "unit": "mA"}
